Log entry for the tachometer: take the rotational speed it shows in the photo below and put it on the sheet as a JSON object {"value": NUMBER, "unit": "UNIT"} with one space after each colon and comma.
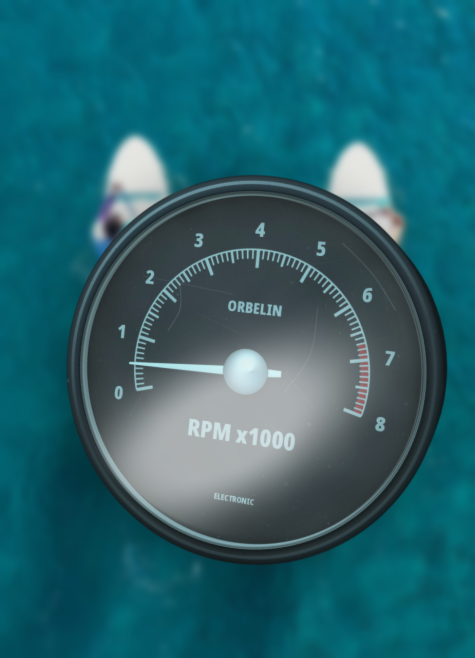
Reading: {"value": 500, "unit": "rpm"}
